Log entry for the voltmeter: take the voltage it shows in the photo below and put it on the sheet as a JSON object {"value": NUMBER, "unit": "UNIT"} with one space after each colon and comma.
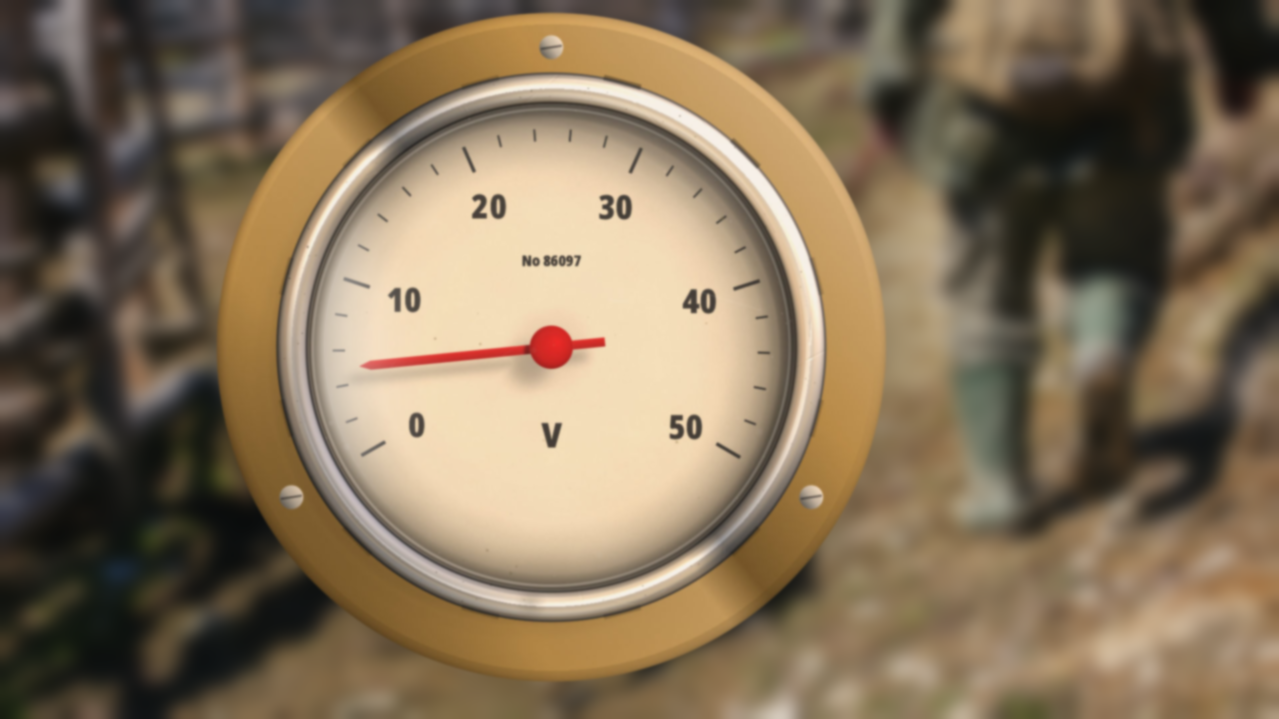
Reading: {"value": 5, "unit": "V"}
